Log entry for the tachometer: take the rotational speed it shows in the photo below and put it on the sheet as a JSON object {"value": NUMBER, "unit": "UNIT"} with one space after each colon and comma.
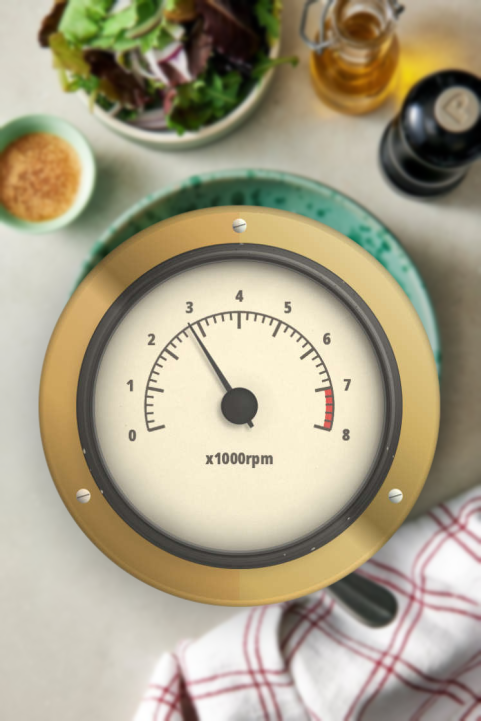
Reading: {"value": 2800, "unit": "rpm"}
